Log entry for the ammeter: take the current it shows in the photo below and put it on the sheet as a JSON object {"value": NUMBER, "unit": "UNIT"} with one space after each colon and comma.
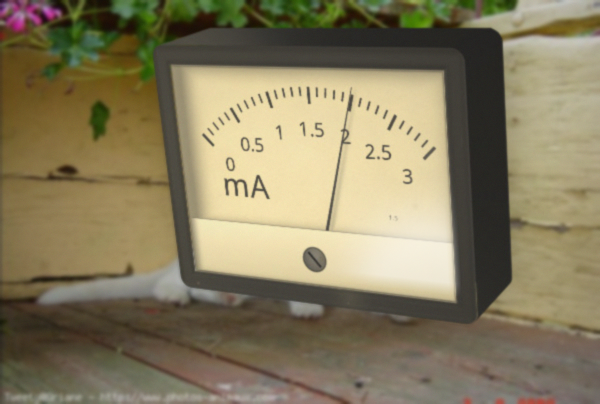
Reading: {"value": 2, "unit": "mA"}
